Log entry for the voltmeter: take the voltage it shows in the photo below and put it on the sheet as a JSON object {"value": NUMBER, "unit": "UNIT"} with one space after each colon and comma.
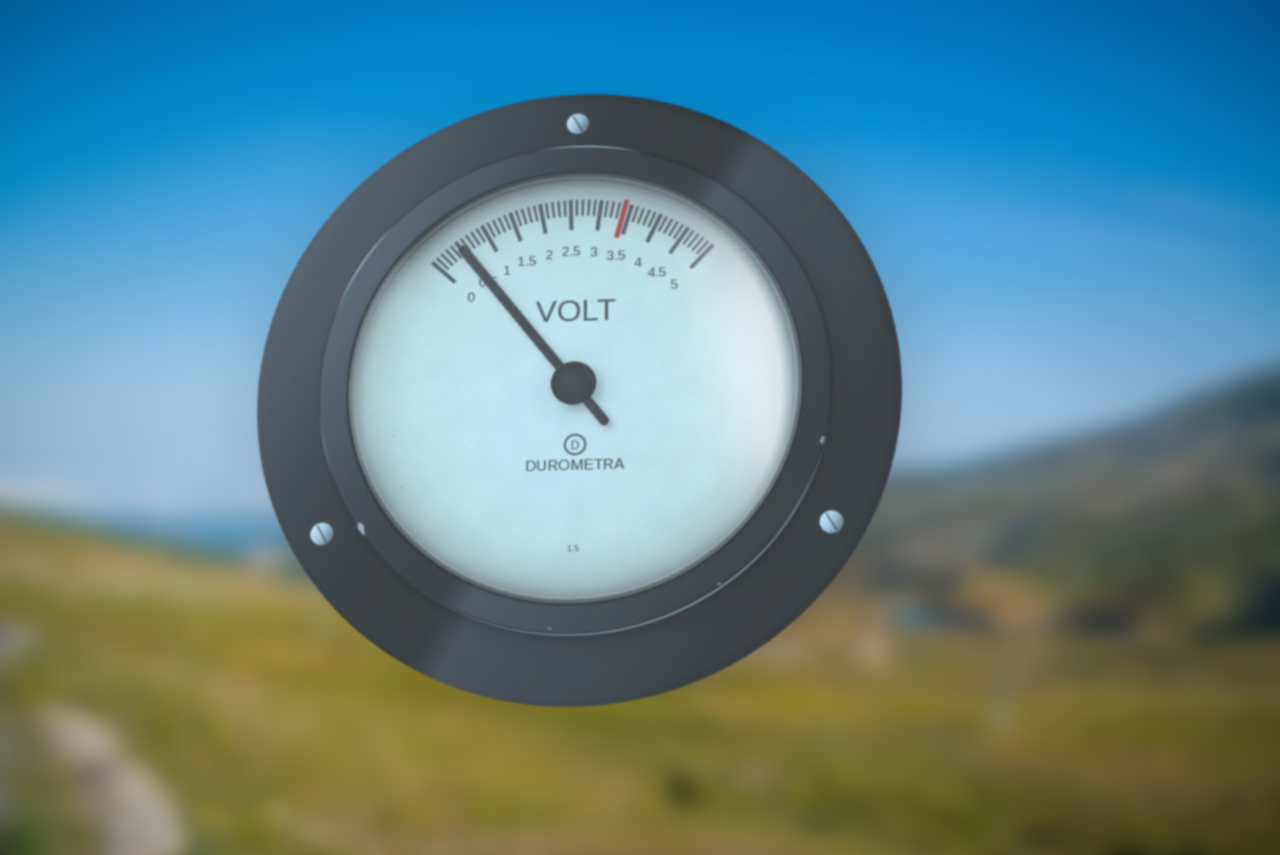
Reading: {"value": 0.5, "unit": "V"}
